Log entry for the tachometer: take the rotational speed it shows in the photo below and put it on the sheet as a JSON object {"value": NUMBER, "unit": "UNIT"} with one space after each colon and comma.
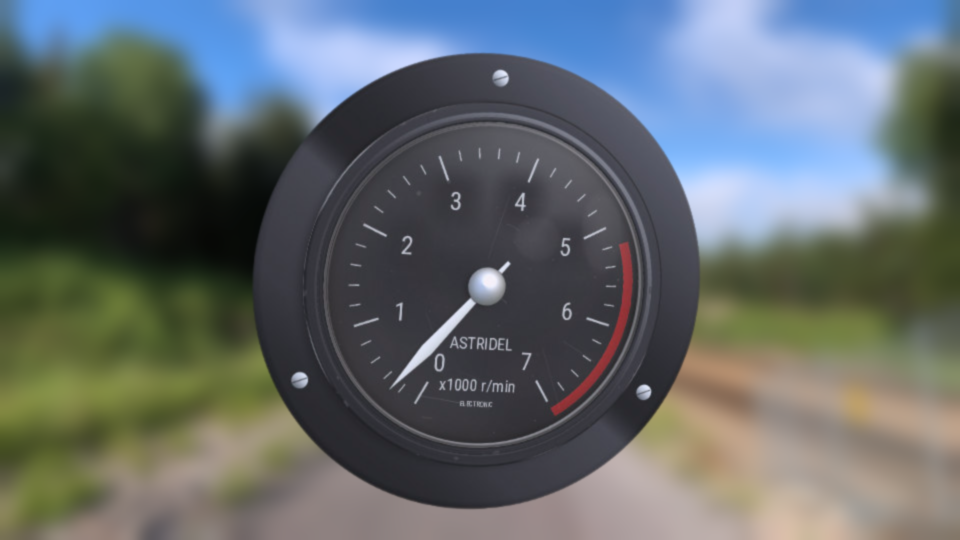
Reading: {"value": 300, "unit": "rpm"}
